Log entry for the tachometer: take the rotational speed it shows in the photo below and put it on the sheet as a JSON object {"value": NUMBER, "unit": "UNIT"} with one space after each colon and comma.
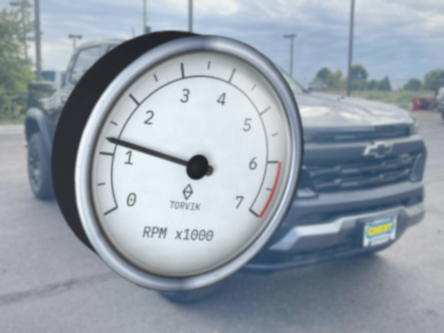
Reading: {"value": 1250, "unit": "rpm"}
